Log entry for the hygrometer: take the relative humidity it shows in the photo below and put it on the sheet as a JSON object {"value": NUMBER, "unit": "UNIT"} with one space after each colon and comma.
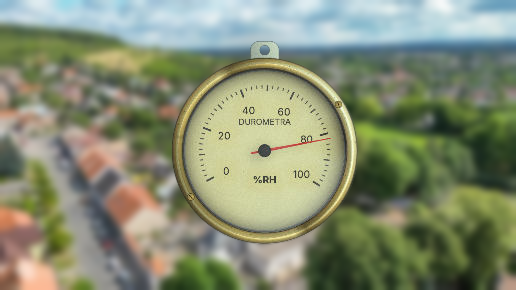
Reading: {"value": 82, "unit": "%"}
